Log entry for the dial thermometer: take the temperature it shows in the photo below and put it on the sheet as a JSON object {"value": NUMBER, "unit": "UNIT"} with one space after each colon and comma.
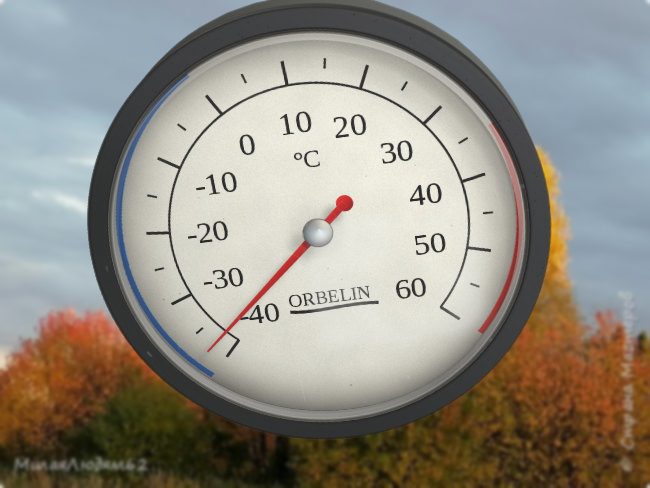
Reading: {"value": -37.5, "unit": "°C"}
